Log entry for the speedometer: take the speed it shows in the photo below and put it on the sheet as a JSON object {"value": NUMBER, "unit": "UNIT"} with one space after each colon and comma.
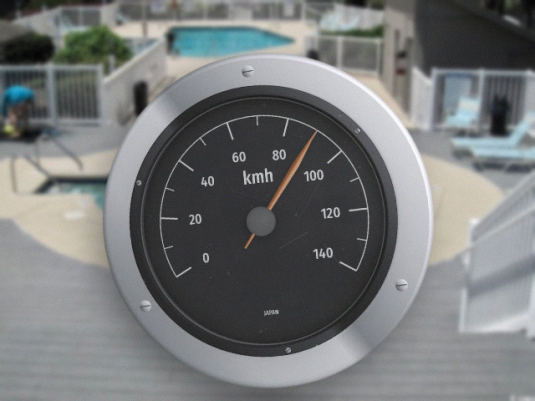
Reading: {"value": 90, "unit": "km/h"}
